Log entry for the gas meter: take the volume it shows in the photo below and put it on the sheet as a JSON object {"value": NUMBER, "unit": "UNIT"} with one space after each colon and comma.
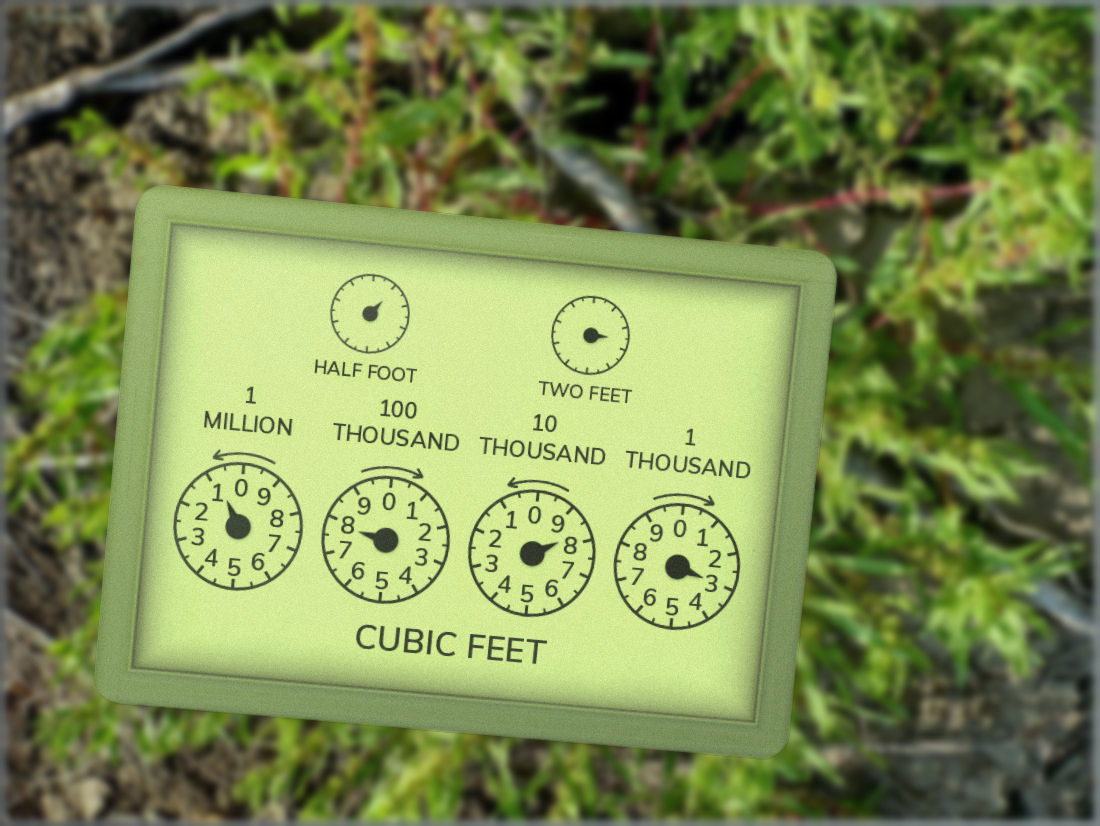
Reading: {"value": 78300, "unit": "ft³"}
